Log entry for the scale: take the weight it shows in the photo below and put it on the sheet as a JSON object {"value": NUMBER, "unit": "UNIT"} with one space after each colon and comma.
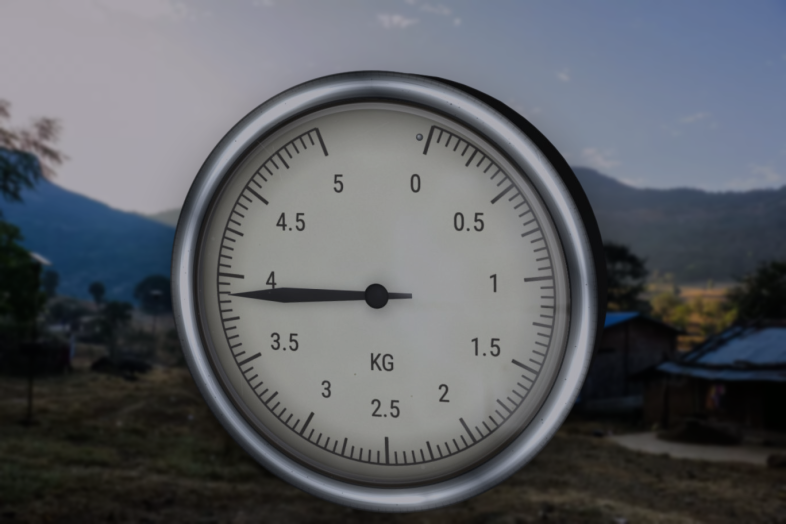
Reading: {"value": 3.9, "unit": "kg"}
